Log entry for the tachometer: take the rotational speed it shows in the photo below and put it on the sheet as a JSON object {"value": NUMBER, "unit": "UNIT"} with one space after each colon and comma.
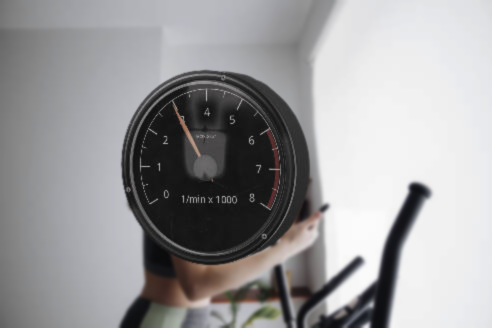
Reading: {"value": 3000, "unit": "rpm"}
